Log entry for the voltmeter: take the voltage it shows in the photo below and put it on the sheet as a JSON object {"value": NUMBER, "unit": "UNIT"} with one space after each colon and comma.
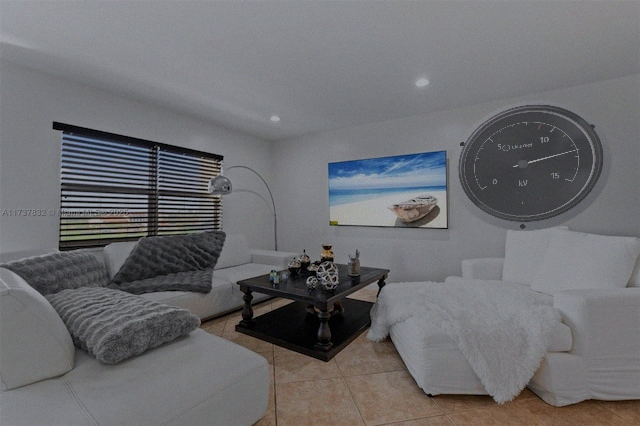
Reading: {"value": 12.5, "unit": "kV"}
